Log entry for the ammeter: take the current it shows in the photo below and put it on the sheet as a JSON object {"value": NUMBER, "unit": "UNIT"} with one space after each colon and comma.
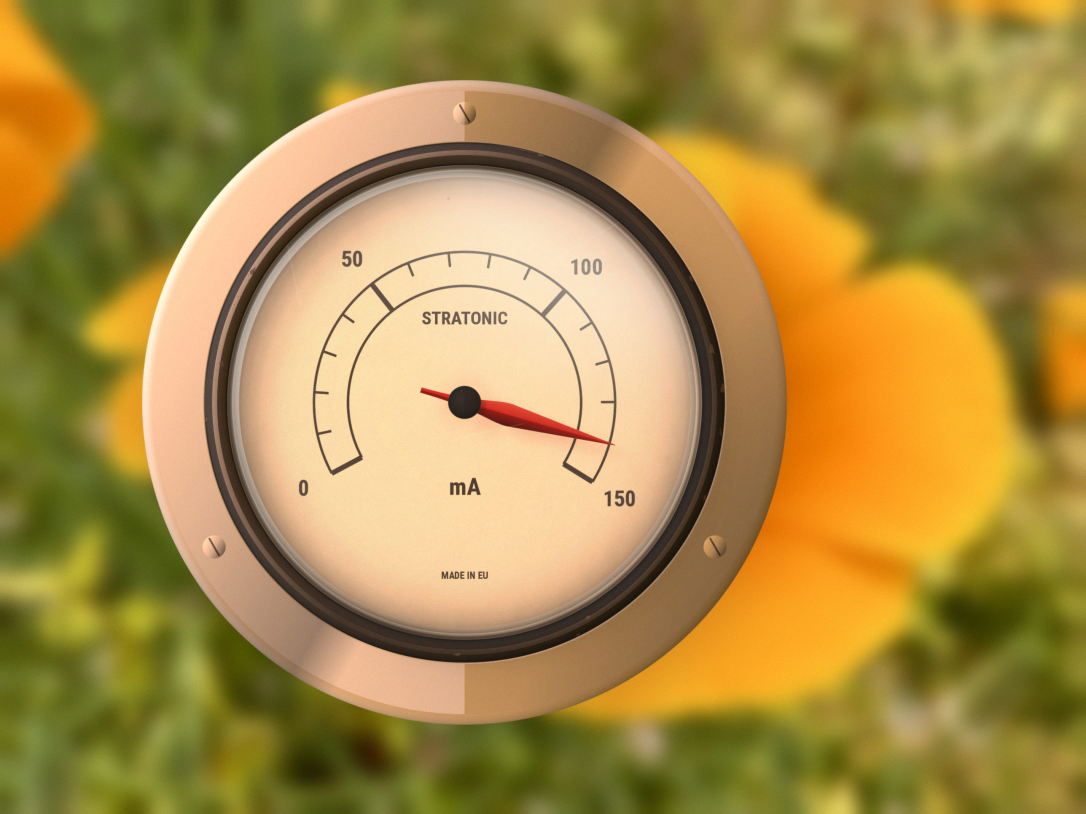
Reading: {"value": 140, "unit": "mA"}
